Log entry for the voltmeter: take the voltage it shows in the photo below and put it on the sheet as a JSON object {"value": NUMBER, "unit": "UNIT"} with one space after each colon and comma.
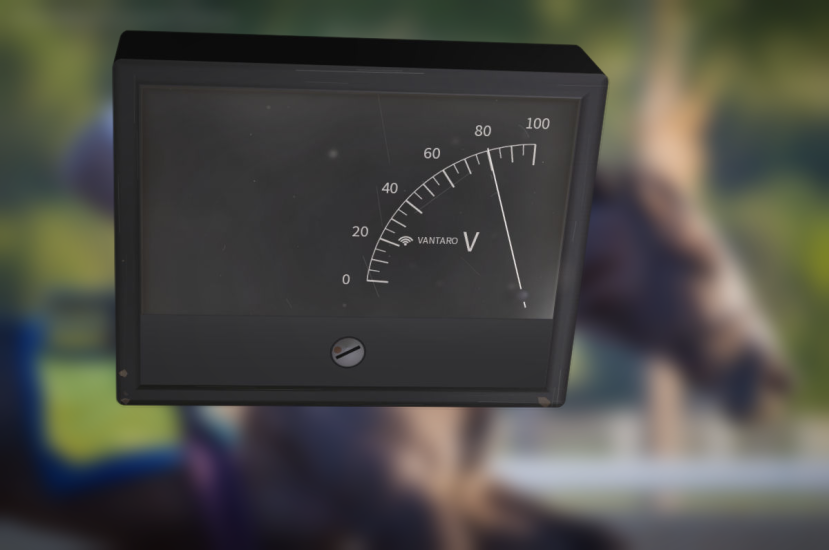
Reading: {"value": 80, "unit": "V"}
